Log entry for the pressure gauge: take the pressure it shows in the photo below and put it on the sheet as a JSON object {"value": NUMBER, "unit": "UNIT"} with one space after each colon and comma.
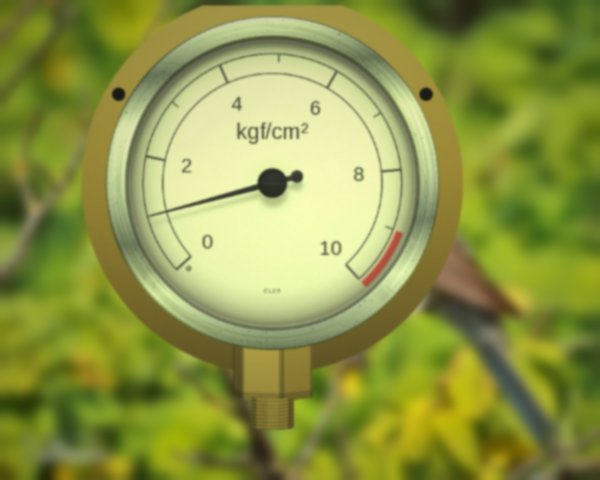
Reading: {"value": 1, "unit": "kg/cm²"}
